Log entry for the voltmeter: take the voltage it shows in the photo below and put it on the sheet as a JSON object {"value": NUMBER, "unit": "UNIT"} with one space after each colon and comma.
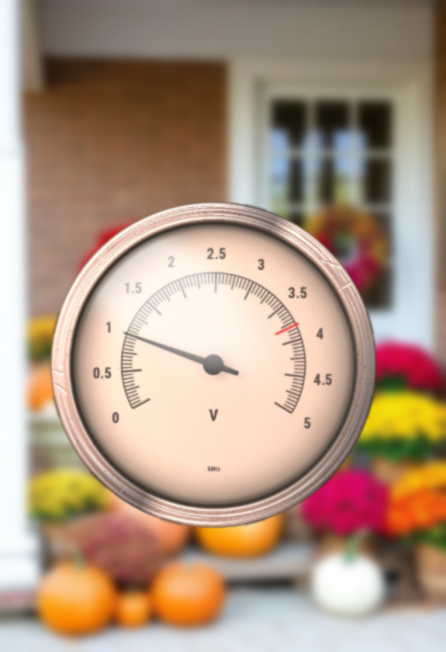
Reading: {"value": 1, "unit": "V"}
